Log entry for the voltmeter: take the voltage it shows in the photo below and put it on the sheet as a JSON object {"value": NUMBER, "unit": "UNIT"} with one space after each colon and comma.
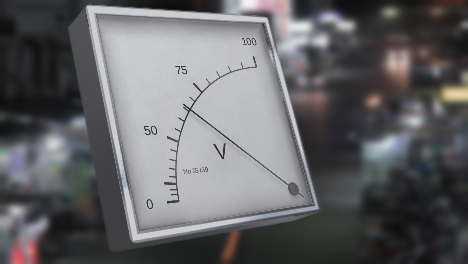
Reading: {"value": 65, "unit": "V"}
